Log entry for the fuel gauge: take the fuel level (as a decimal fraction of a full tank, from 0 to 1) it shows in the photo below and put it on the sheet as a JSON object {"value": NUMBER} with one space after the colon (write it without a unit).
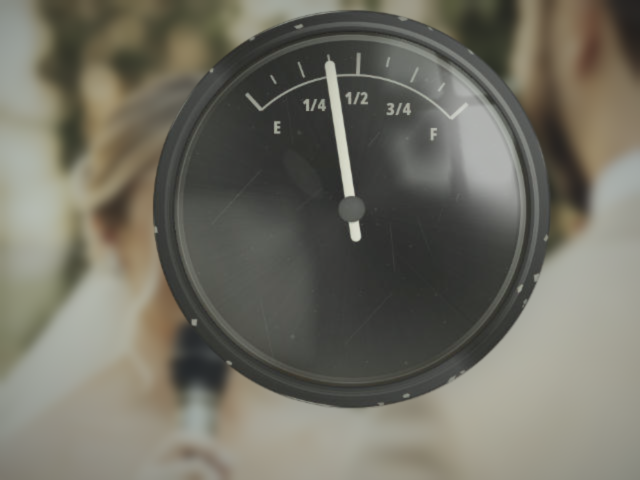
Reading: {"value": 0.375}
